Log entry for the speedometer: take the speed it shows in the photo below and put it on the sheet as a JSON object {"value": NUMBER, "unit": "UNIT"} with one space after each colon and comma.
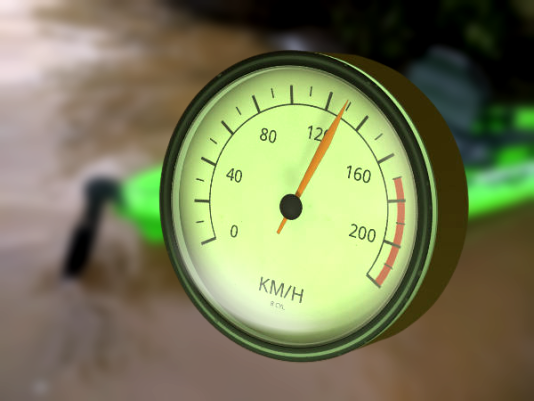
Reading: {"value": 130, "unit": "km/h"}
